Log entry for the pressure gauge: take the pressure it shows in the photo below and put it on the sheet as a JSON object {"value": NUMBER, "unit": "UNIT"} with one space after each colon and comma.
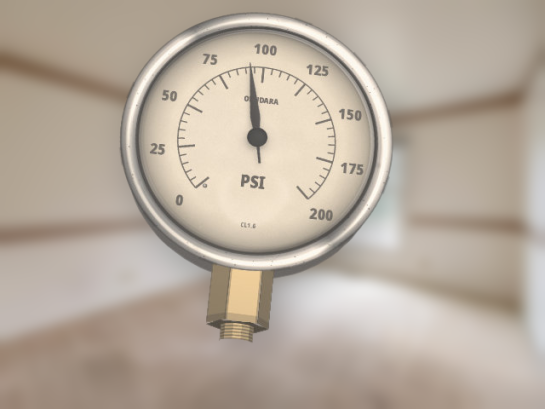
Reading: {"value": 92.5, "unit": "psi"}
